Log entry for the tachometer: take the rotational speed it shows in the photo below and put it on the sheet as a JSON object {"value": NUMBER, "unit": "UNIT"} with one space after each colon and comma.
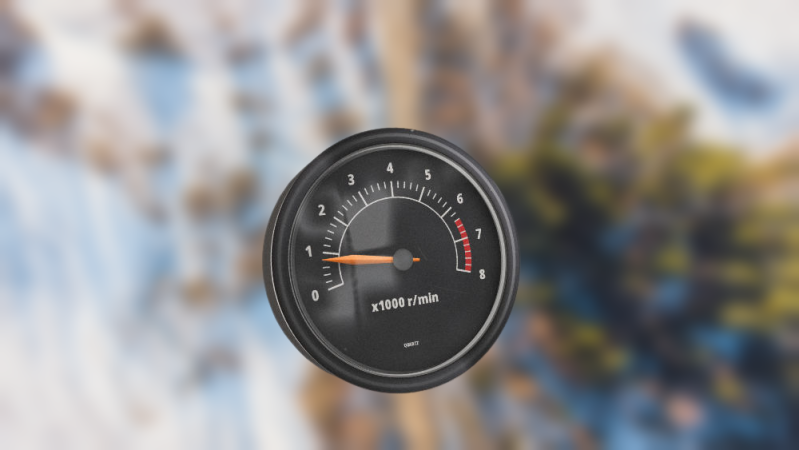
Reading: {"value": 800, "unit": "rpm"}
